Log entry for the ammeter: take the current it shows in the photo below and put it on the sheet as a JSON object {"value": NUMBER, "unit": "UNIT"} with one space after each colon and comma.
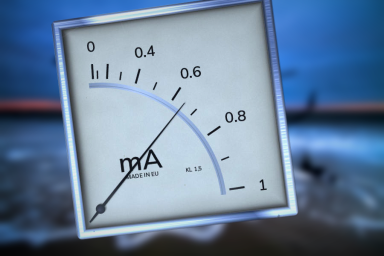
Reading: {"value": 0.65, "unit": "mA"}
